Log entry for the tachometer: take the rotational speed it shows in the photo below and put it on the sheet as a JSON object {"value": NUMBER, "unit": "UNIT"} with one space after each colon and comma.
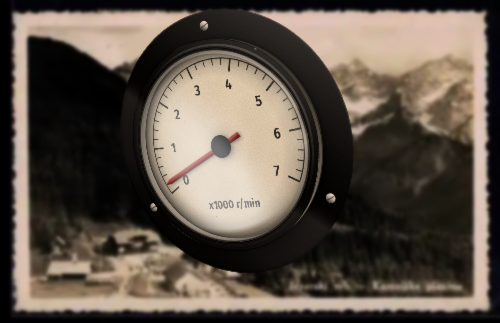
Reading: {"value": 200, "unit": "rpm"}
